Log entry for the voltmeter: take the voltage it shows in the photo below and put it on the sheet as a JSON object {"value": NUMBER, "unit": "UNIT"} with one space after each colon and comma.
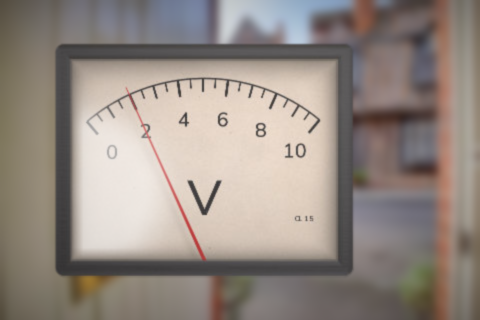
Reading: {"value": 2, "unit": "V"}
